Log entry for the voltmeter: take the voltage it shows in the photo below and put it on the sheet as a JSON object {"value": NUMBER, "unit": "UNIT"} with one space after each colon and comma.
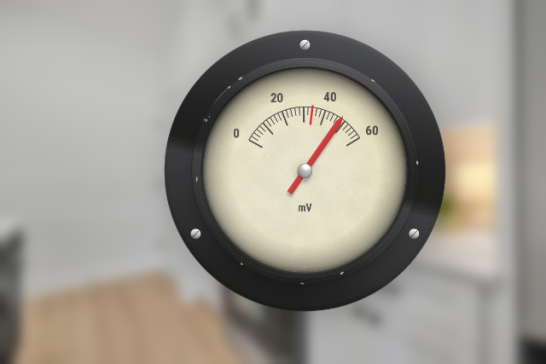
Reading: {"value": 48, "unit": "mV"}
